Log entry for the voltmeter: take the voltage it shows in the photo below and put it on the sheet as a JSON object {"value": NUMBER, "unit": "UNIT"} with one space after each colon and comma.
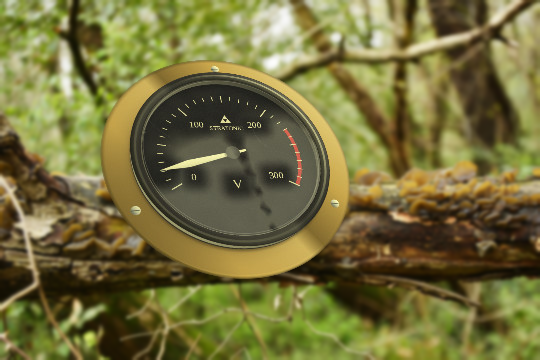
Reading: {"value": 20, "unit": "V"}
